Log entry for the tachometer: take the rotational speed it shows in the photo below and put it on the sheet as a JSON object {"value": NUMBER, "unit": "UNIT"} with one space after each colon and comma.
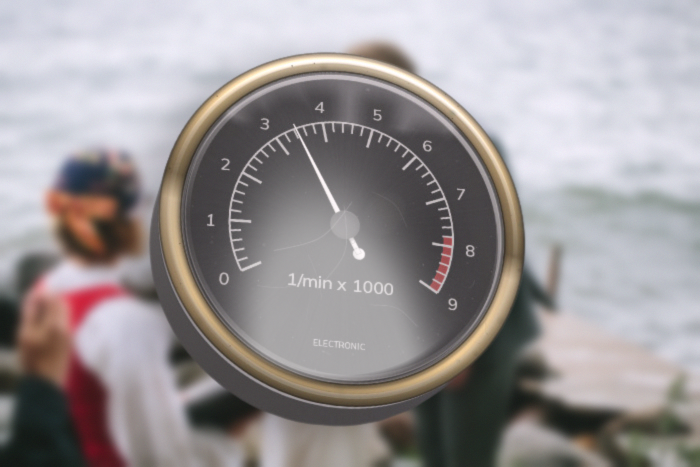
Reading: {"value": 3400, "unit": "rpm"}
